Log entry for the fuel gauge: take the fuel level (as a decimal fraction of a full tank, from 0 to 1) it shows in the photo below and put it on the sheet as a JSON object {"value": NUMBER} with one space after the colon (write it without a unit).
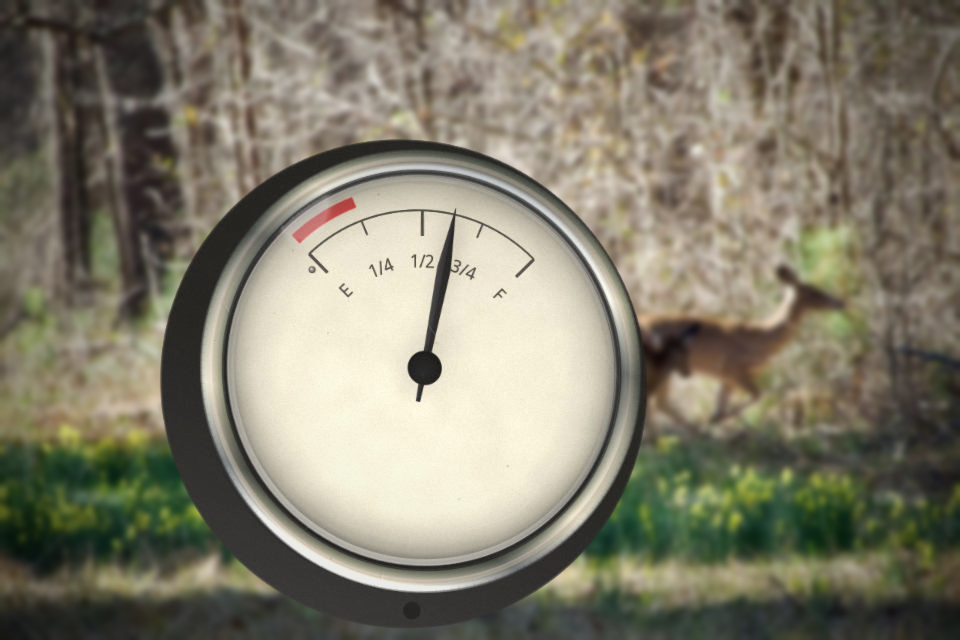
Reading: {"value": 0.625}
